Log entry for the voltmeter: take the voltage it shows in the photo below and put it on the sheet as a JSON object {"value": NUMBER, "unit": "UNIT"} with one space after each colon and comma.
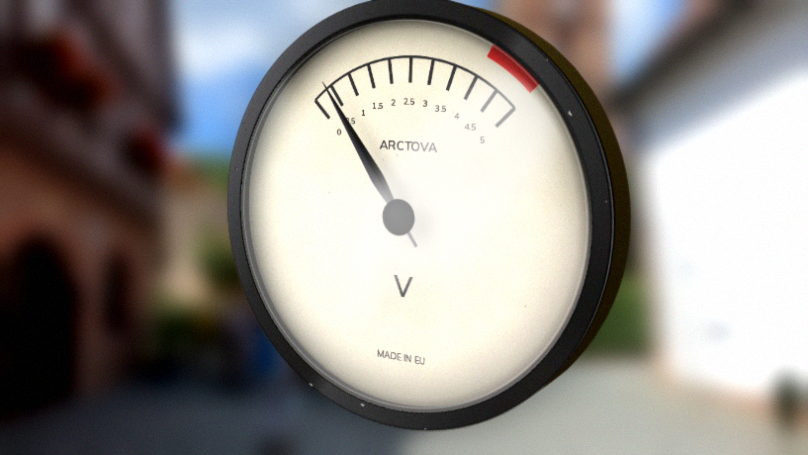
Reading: {"value": 0.5, "unit": "V"}
